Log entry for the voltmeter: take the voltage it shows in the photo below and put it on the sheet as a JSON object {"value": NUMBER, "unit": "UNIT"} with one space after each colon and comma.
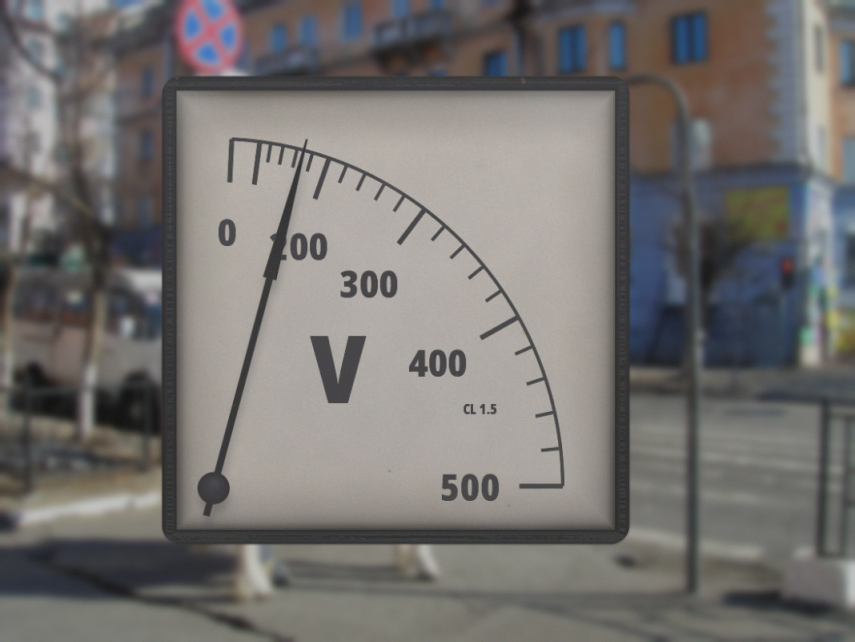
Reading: {"value": 170, "unit": "V"}
